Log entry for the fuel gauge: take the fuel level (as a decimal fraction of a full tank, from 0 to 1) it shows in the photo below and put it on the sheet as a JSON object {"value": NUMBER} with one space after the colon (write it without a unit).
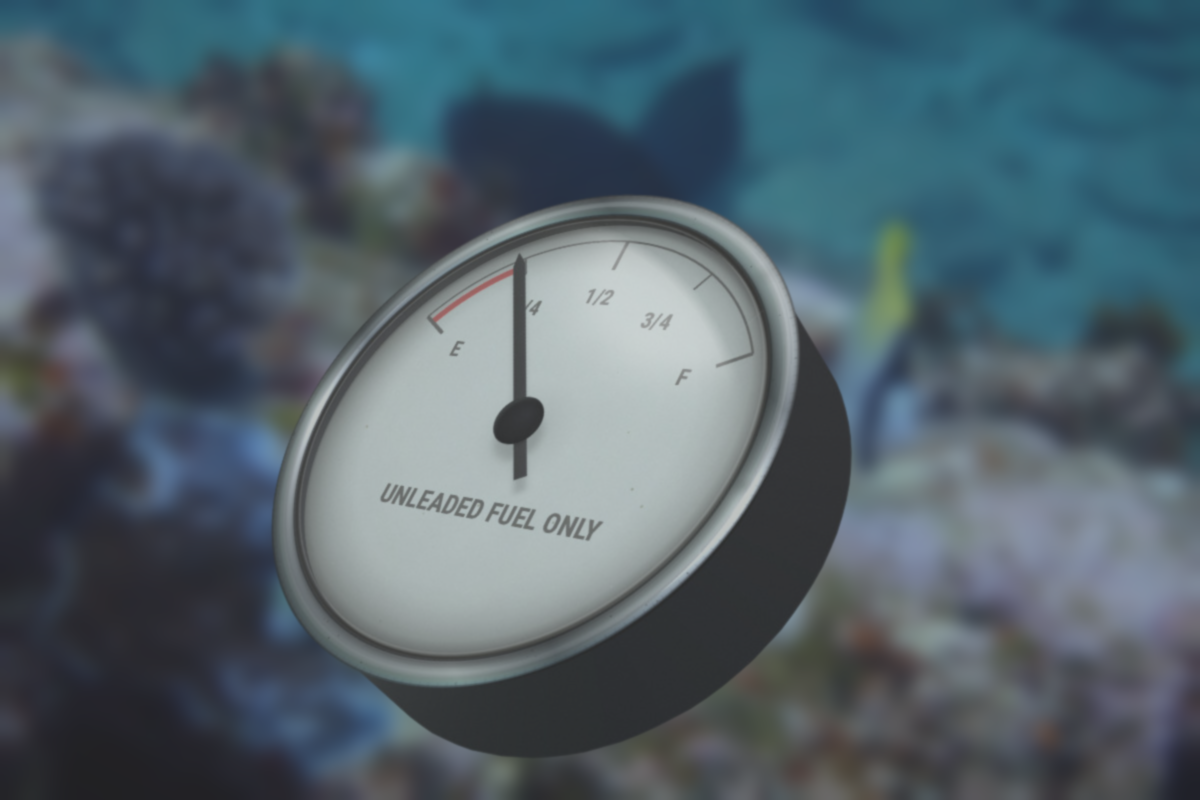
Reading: {"value": 0.25}
